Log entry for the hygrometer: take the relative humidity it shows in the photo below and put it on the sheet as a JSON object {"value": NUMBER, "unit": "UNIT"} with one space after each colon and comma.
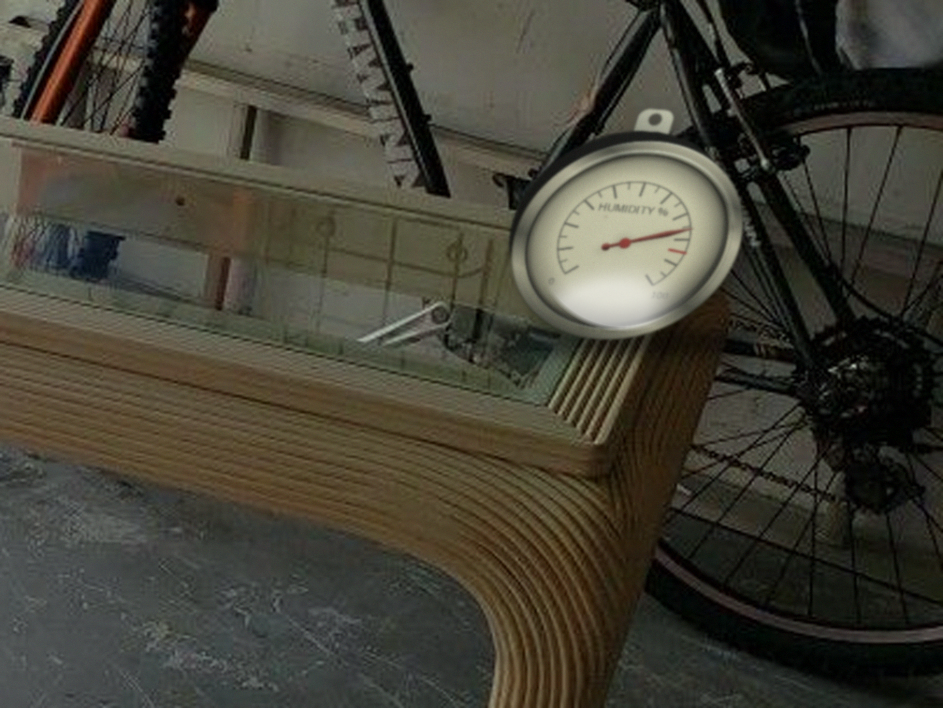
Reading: {"value": 75, "unit": "%"}
